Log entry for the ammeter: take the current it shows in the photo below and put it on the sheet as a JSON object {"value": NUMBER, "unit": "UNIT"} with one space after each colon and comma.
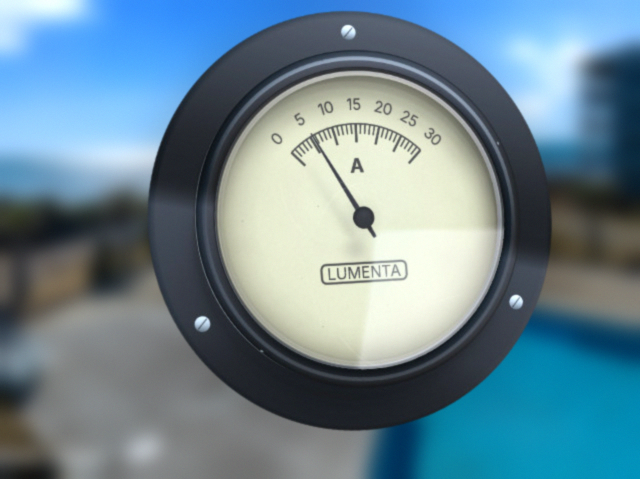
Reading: {"value": 5, "unit": "A"}
